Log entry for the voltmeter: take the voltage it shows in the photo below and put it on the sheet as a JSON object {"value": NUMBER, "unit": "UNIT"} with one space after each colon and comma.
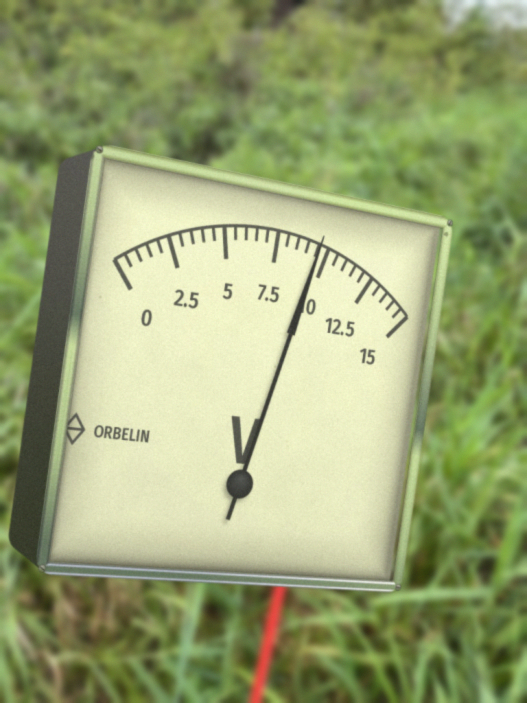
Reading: {"value": 9.5, "unit": "V"}
